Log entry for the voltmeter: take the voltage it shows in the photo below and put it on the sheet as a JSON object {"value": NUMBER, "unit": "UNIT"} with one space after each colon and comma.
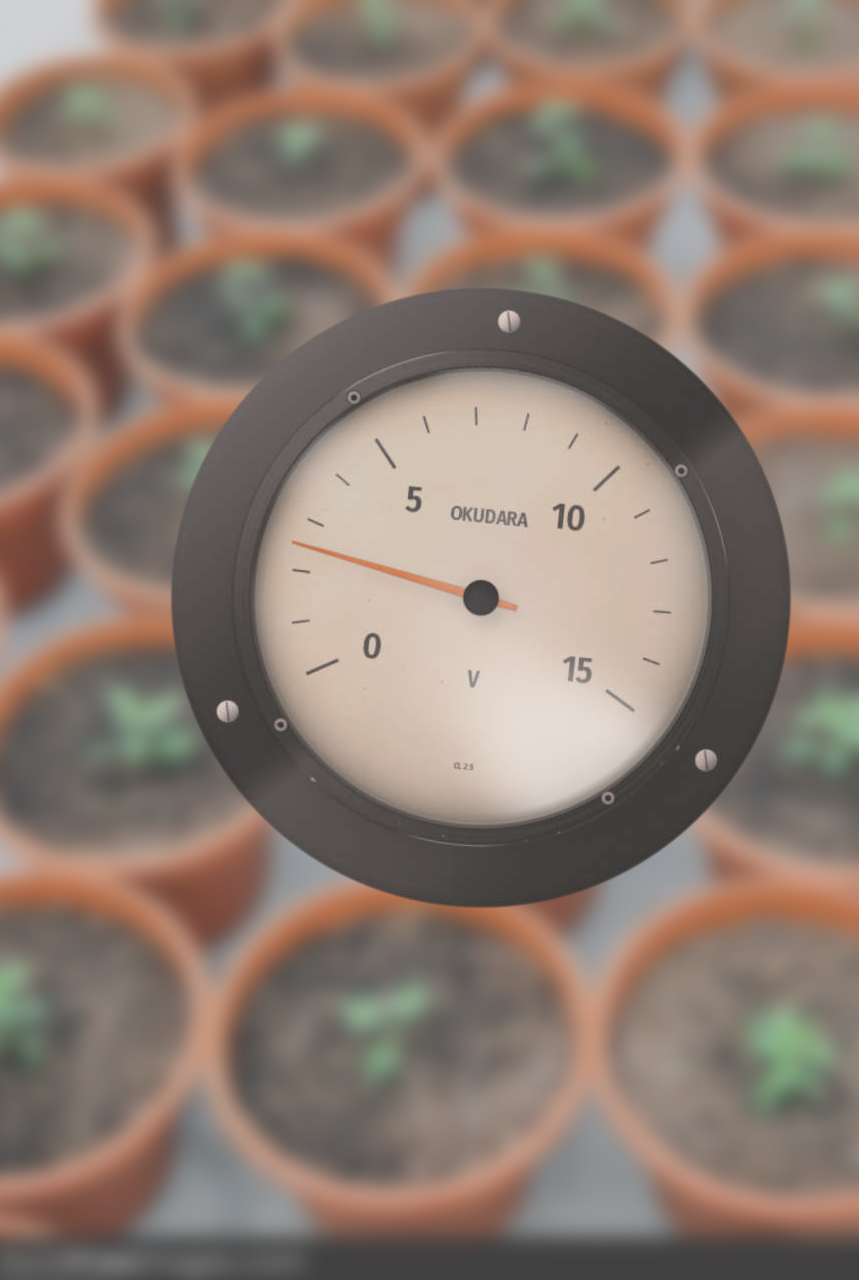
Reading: {"value": 2.5, "unit": "V"}
